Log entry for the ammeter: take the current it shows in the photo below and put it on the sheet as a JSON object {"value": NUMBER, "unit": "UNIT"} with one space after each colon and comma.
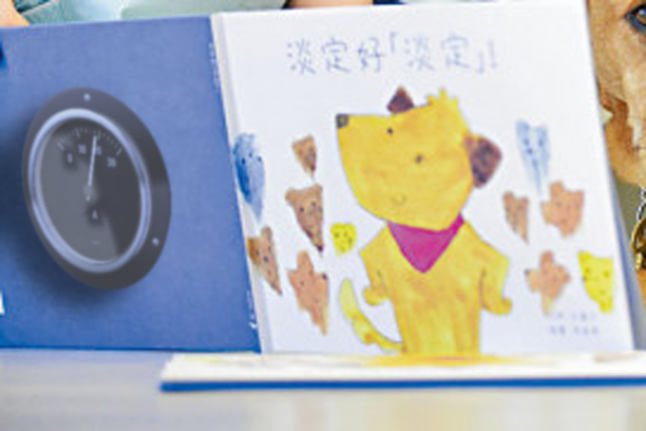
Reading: {"value": 20, "unit": "A"}
